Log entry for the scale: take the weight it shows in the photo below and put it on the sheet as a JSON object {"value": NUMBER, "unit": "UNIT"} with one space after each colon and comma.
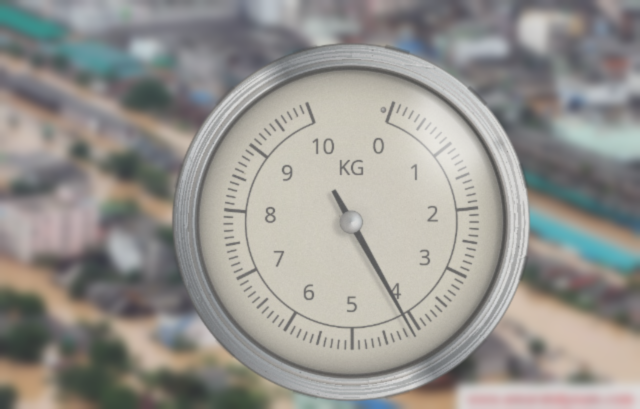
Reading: {"value": 4.1, "unit": "kg"}
